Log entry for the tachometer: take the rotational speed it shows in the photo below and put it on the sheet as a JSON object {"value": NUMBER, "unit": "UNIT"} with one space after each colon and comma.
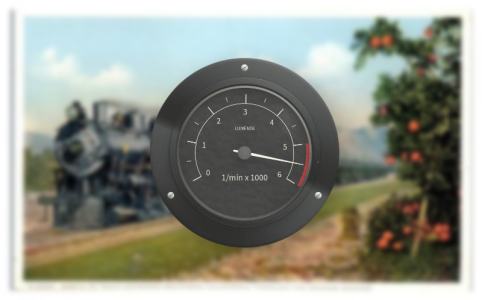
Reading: {"value": 5500, "unit": "rpm"}
